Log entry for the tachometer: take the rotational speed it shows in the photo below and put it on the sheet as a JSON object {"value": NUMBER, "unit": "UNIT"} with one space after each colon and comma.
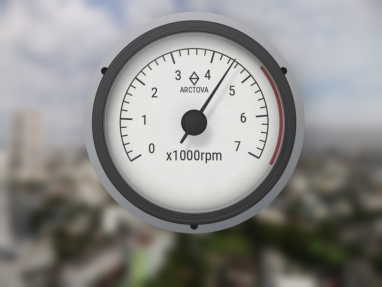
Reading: {"value": 4500, "unit": "rpm"}
